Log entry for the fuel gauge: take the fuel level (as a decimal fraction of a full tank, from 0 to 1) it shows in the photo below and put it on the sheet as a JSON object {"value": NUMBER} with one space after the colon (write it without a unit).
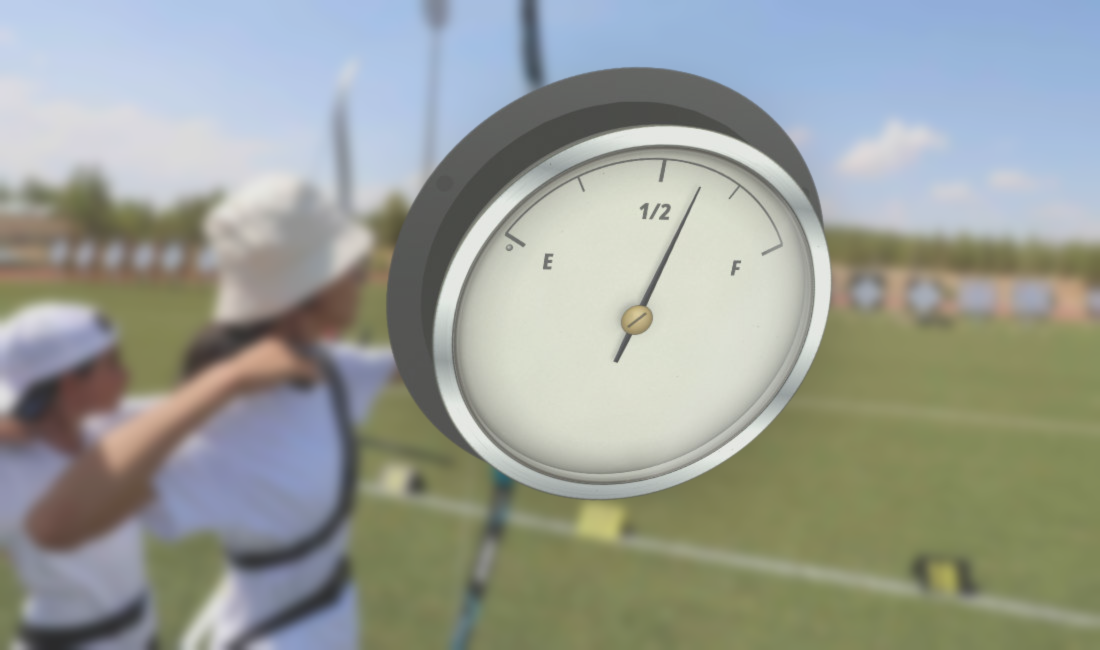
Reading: {"value": 0.625}
